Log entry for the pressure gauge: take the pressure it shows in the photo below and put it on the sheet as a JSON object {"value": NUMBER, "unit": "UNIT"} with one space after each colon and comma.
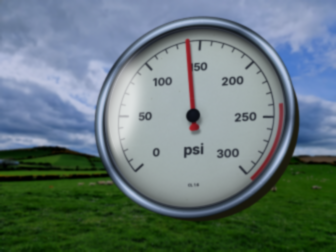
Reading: {"value": 140, "unit": "psi"}
